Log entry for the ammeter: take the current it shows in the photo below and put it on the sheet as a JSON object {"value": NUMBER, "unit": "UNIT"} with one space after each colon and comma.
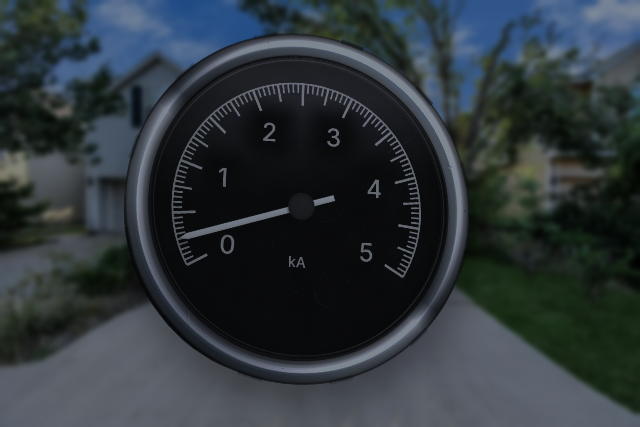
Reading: {"value": 0.25, "unit": "kA"}
